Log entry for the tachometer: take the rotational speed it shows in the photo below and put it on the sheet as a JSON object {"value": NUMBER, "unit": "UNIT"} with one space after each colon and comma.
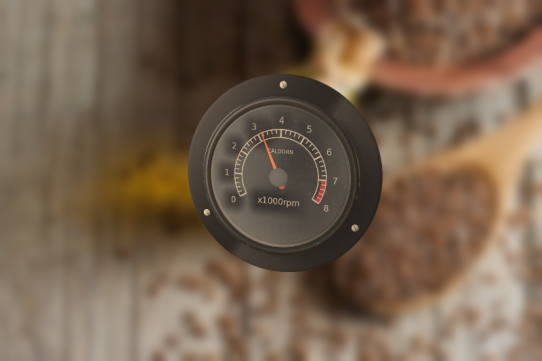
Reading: {"value": 3200, "unit": "rpm"}
